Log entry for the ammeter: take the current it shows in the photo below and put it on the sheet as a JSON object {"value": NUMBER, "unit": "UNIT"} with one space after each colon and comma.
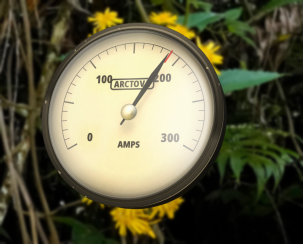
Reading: {"value": 190, "unit": "A"}
